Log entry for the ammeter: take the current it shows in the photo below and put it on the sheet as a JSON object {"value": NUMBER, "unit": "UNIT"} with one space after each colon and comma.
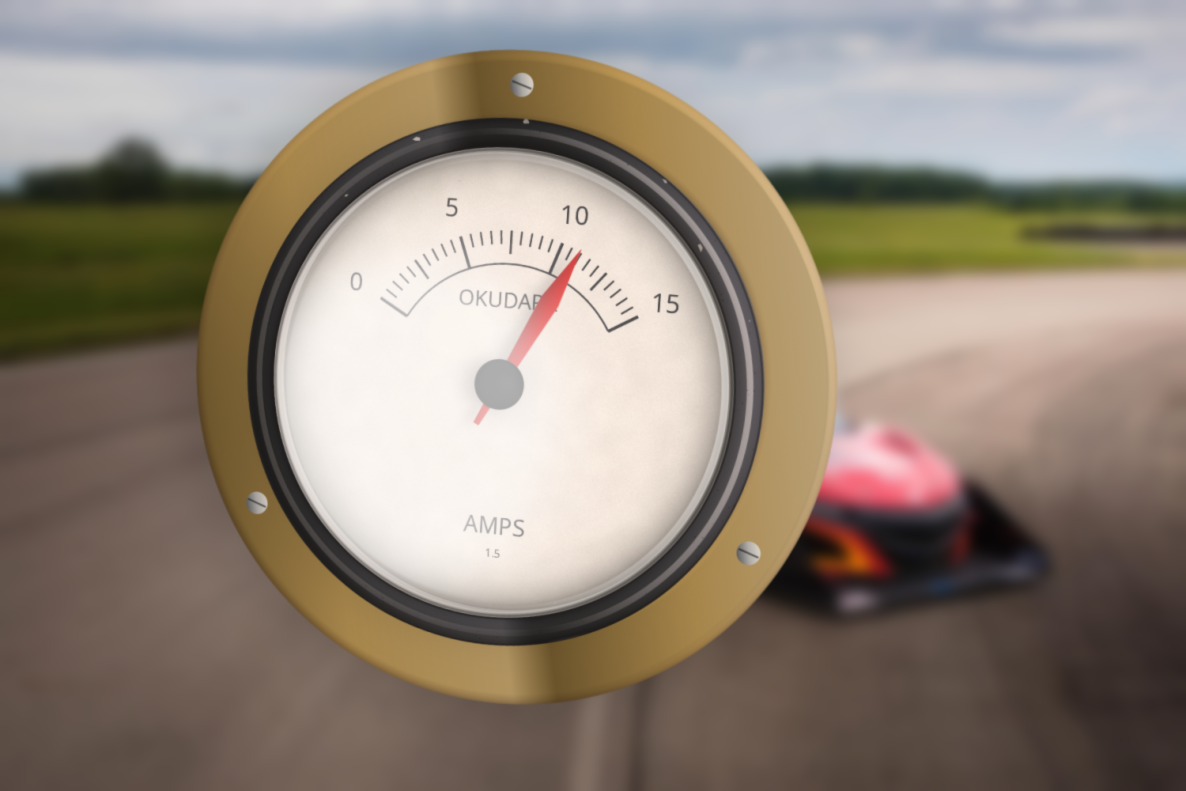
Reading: {"value": 11, "unit": "A"}
